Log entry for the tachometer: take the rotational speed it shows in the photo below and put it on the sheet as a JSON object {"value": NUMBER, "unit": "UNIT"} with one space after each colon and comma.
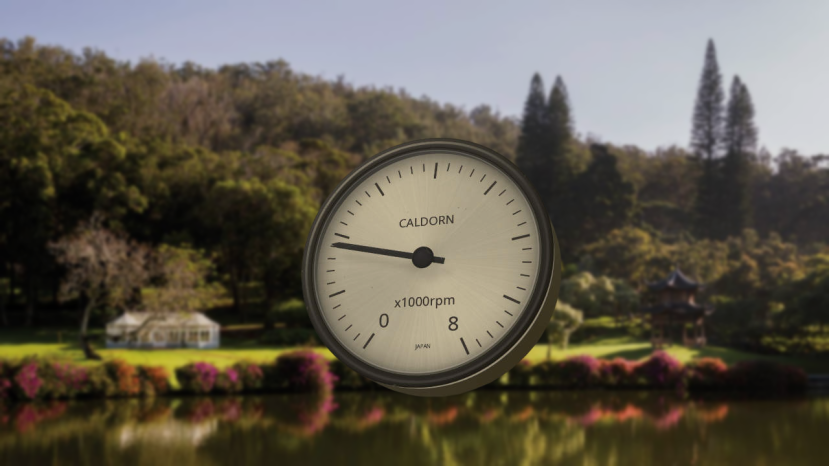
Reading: {"value": 1800, "unit": "rpm"}
